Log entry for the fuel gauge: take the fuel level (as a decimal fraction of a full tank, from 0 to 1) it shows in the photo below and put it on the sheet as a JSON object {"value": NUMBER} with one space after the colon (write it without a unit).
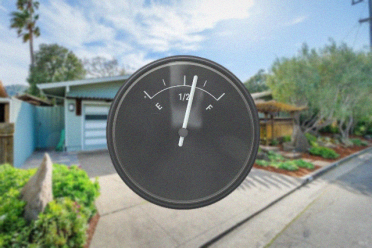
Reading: {"value": 0.625}
